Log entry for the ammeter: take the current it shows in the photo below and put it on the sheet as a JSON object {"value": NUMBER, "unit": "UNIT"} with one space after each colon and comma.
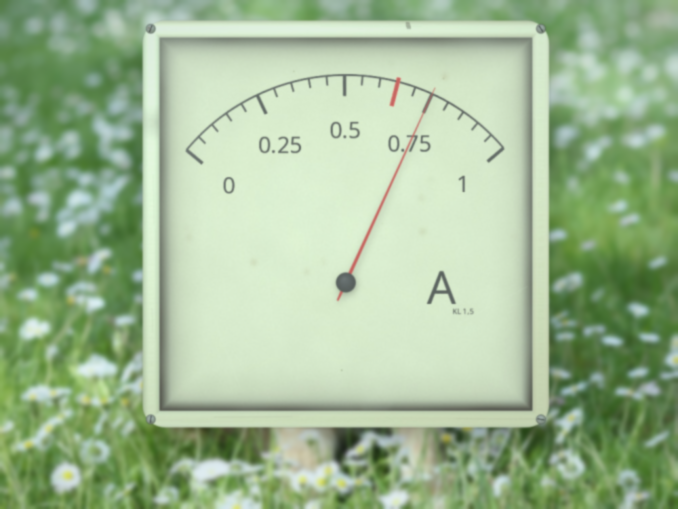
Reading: {"value": 0.75, "unit": "A"}
